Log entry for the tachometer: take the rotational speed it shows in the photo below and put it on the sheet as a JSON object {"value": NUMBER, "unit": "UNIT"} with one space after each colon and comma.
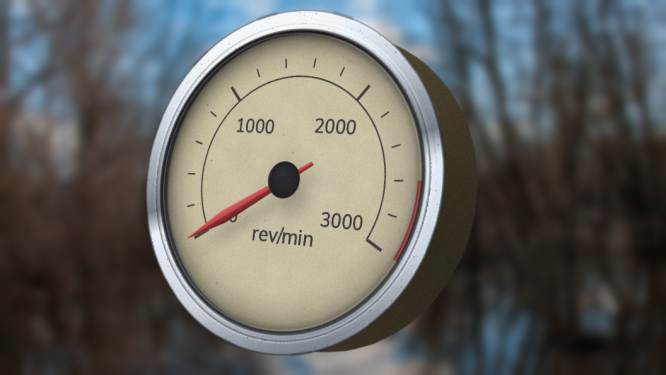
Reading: {"value": 0, "unit": "rpm"}
